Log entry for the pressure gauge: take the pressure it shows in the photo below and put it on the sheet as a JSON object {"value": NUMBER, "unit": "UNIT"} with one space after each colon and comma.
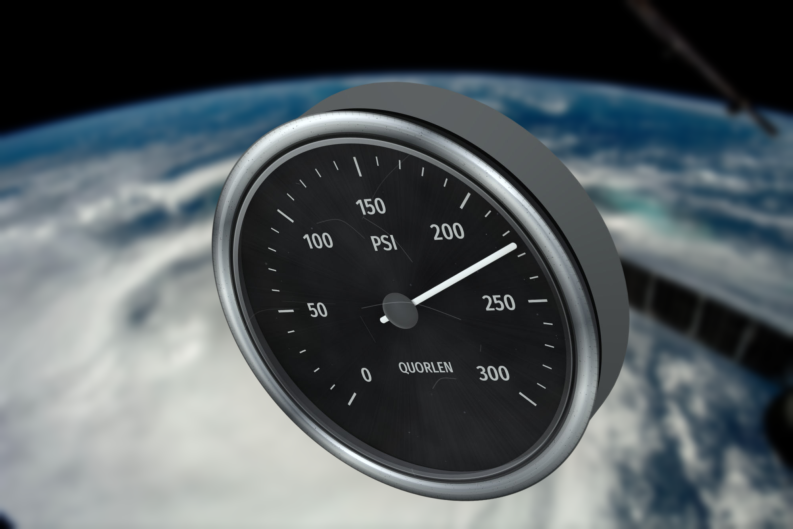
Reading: {"value": 225, "unit": "psi"}
